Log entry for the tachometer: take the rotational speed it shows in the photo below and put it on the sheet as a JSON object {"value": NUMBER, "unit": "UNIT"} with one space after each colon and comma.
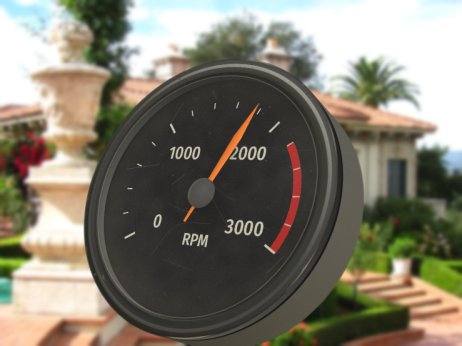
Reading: {"value": 1800, "unit": "rpm"}
